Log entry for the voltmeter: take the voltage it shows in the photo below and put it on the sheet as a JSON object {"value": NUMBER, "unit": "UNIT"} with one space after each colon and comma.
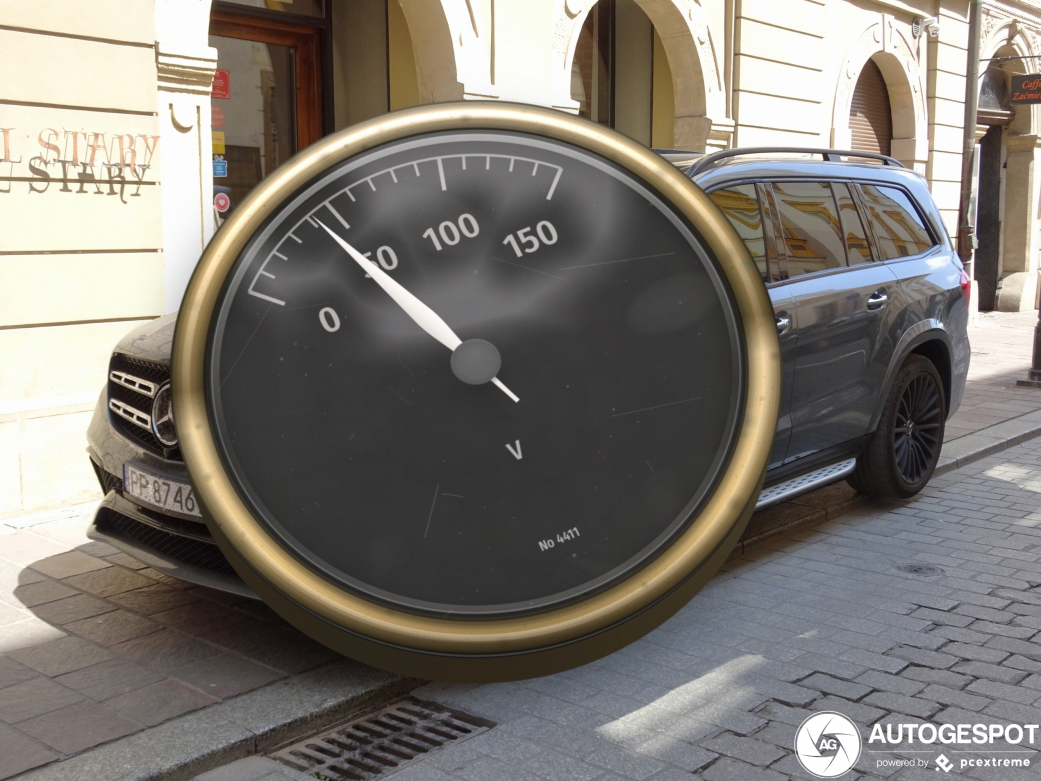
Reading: {"value": 40, "unit": "V"}
